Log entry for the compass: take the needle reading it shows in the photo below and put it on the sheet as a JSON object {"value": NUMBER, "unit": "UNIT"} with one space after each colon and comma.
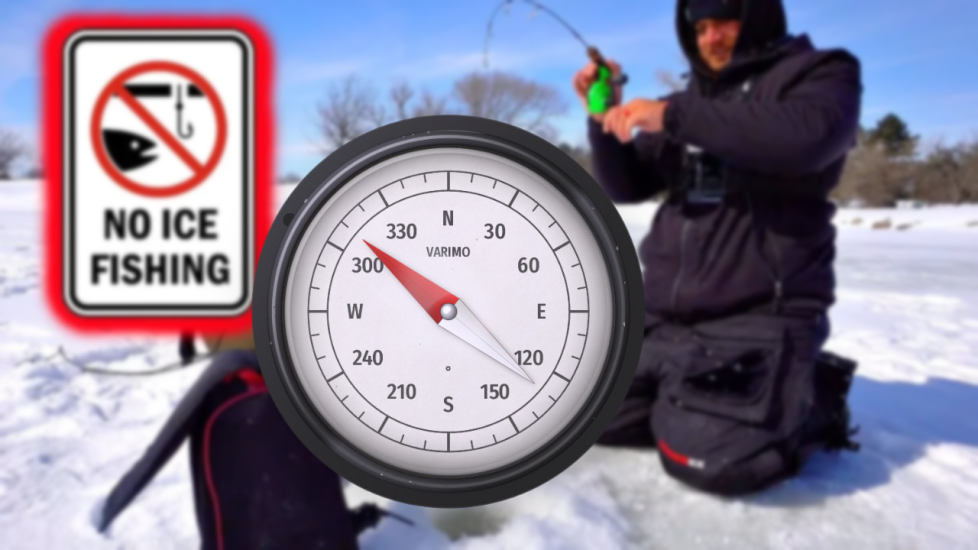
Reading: {"value": 310, "unit": "°"}
